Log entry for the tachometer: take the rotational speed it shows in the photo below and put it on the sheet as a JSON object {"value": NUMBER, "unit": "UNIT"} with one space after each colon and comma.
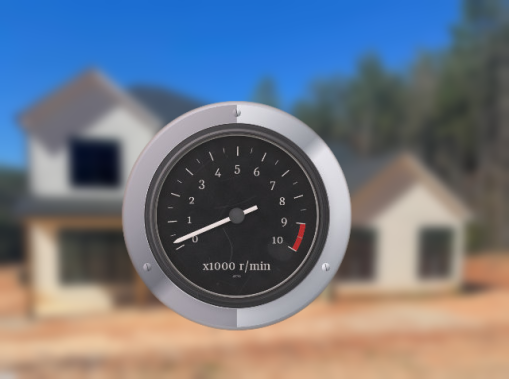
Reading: {"value": 250, "unit": "rpm"}
